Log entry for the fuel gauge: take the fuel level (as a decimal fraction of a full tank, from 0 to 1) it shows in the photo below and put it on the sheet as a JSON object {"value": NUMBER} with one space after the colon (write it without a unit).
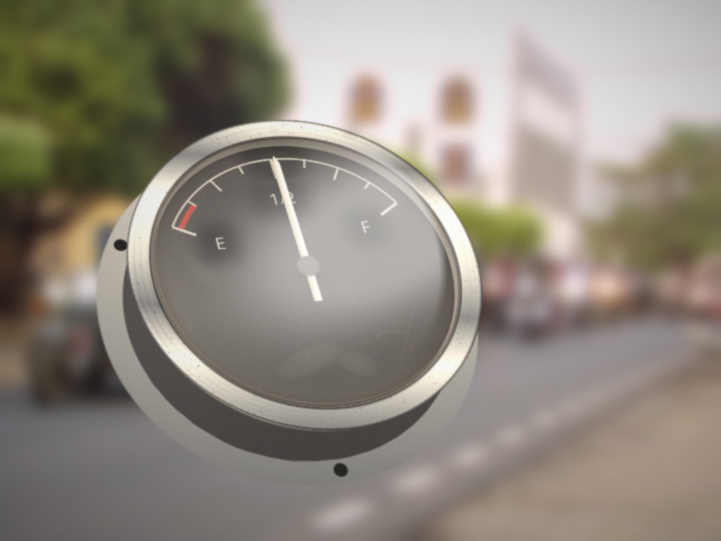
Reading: {"value": 0.5}
